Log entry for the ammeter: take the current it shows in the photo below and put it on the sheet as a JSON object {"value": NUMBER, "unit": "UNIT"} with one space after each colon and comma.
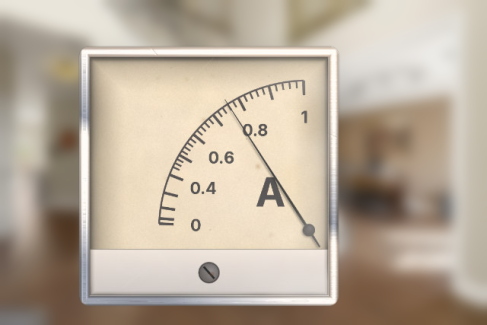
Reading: {"value": 0.76, "unit": "A"}
